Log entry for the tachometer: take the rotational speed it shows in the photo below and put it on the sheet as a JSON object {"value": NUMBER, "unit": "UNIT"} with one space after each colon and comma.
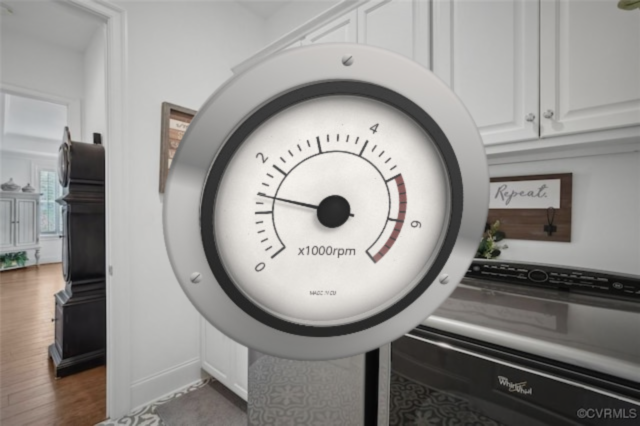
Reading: {"value": 1400, "unit": "rpm"}
